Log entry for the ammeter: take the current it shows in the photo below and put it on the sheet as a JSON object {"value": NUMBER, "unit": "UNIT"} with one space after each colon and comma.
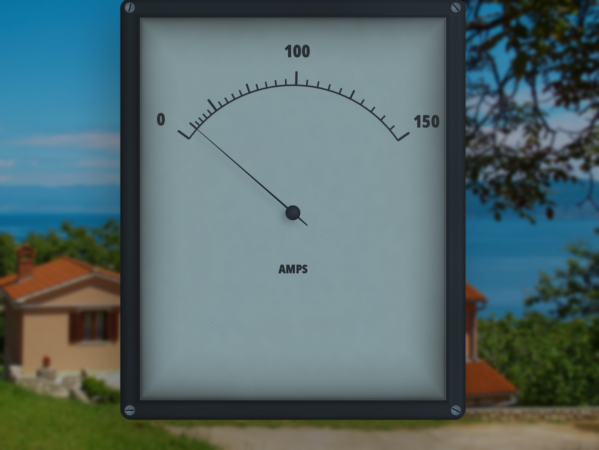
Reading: {"value": 25, "unit": "A"}
